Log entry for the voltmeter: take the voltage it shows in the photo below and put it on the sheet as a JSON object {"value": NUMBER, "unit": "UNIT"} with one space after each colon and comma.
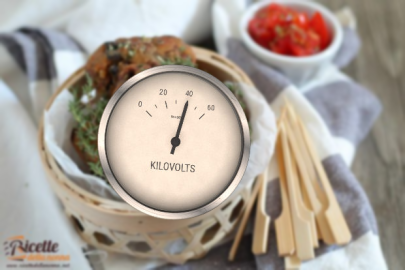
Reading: {"value": 40, "unit": "kV"}
